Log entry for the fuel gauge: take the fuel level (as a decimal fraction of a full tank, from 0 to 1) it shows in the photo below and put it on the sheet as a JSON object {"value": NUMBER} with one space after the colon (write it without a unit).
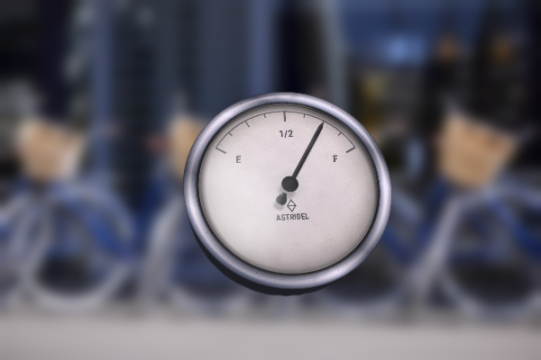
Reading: {"value": 0.75}
